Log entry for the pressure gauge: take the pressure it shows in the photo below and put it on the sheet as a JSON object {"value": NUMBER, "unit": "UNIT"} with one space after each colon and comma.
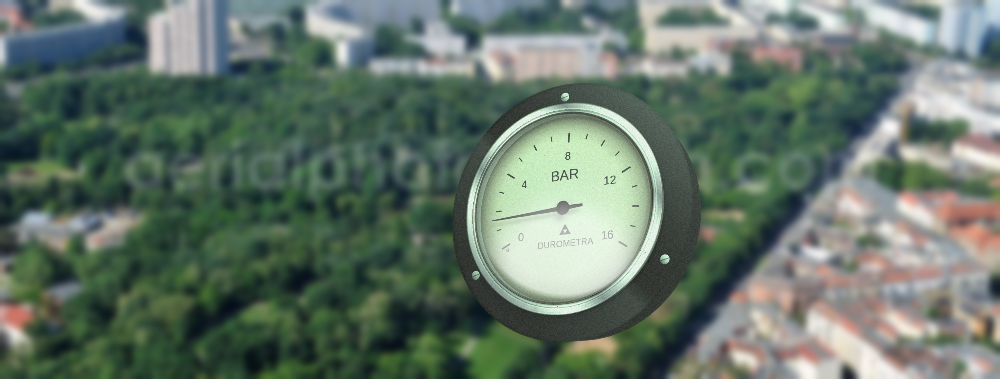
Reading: {"value": 1.5, "unit": "bar"}
